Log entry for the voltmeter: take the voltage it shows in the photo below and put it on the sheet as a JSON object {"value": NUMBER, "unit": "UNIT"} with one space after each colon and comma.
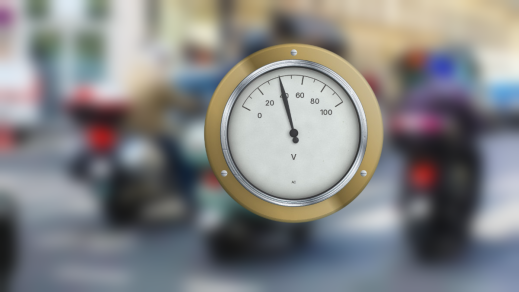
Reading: {"value": 40, "unit": "V"}
